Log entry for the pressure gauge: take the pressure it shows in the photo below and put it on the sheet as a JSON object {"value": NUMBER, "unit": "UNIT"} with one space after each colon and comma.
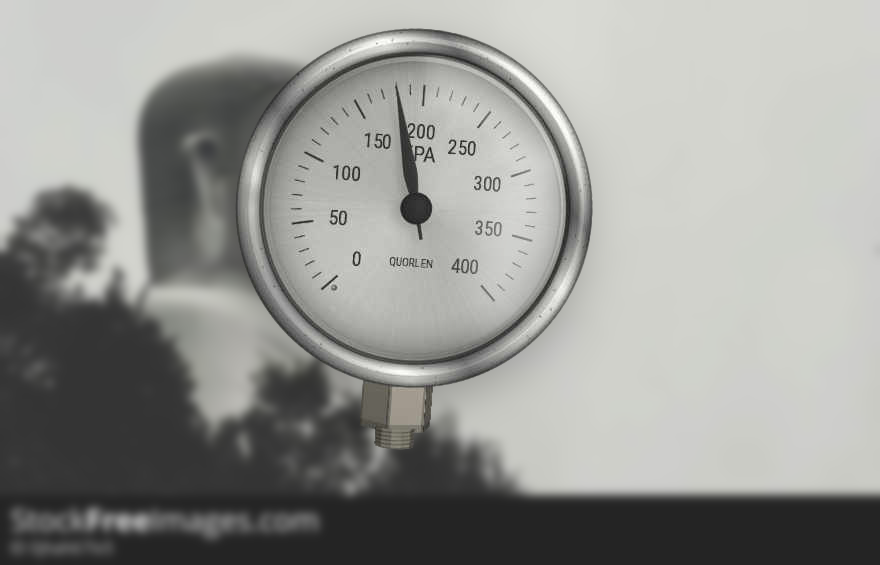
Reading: {"value": 180, "unit": "kPa"}
